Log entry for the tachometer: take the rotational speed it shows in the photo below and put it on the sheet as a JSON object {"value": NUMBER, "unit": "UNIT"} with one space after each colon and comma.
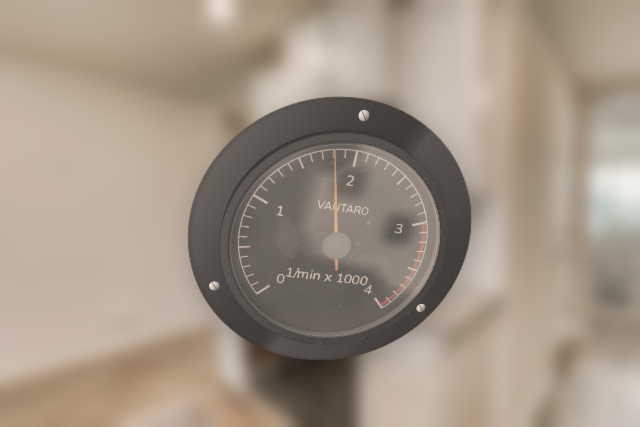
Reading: {"value": 1800, "unit": "rpm"}
